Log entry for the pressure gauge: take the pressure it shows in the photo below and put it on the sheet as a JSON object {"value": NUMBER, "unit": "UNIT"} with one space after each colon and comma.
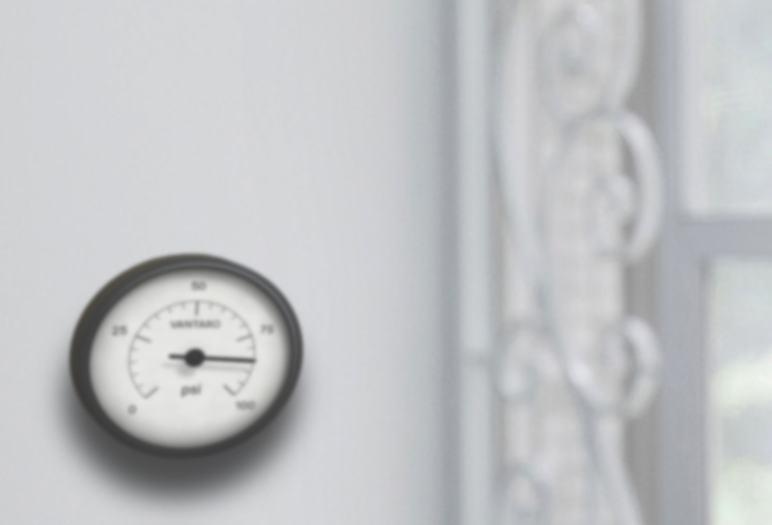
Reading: {"value": 85, "unit": "psi"}
